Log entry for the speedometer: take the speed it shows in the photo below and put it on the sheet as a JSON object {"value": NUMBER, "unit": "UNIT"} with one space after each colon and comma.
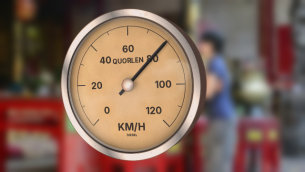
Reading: {"value": 80, "unit": "km/h"}
